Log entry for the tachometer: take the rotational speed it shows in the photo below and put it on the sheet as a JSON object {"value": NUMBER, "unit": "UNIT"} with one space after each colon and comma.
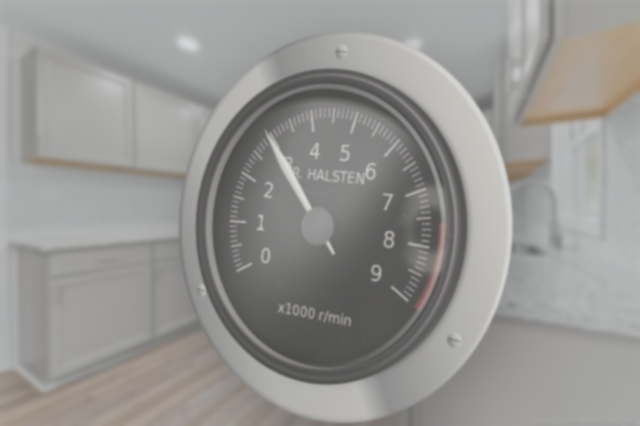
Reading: {"value": 3000, "unit": "rpm"}
